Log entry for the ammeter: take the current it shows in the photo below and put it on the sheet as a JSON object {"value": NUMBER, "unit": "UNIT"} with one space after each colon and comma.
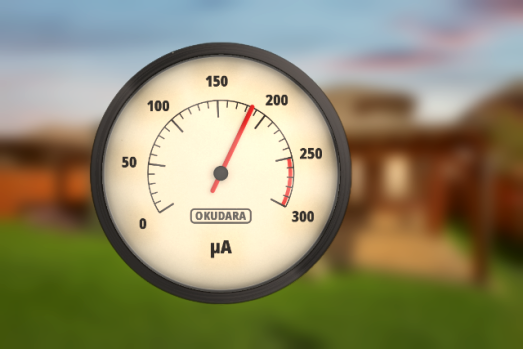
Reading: {"value": 185, "unit": "µA"}
